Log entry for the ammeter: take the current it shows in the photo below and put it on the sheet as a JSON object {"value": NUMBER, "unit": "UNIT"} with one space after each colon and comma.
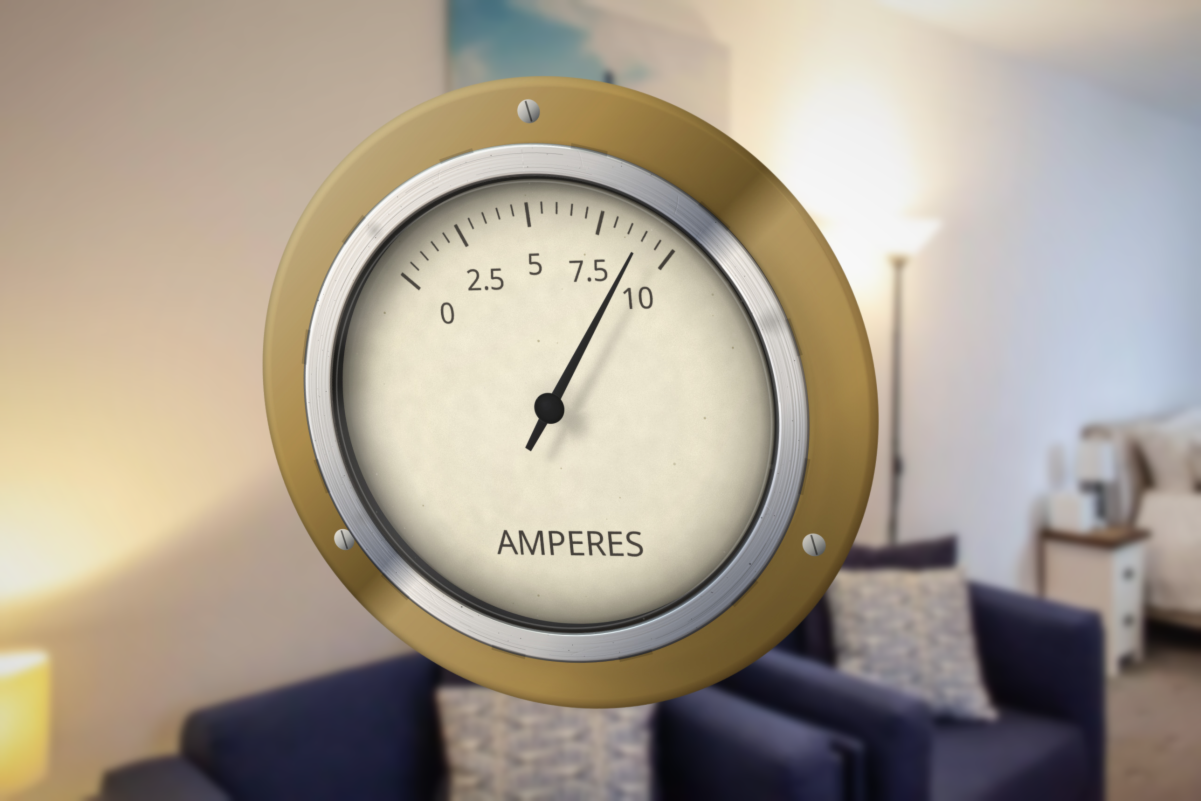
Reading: {"value": 9, "unit": "A"}
